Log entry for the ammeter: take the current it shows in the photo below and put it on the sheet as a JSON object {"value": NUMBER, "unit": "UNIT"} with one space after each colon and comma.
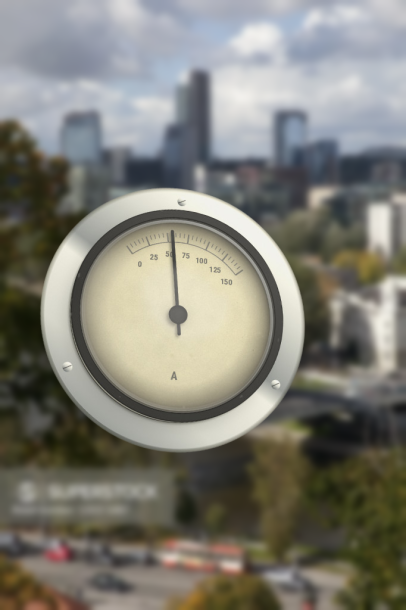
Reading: {"value": 55, "unit": "A"}
